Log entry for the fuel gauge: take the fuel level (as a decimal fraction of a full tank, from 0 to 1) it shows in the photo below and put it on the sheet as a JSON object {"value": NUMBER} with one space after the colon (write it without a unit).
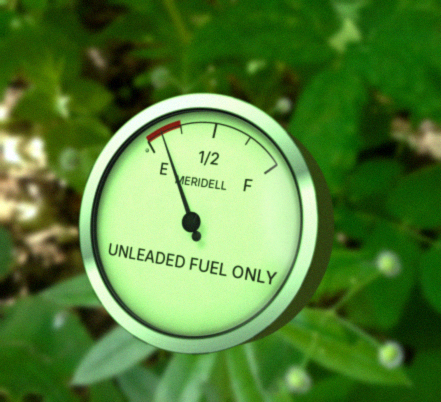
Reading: {"value": 0.125}
